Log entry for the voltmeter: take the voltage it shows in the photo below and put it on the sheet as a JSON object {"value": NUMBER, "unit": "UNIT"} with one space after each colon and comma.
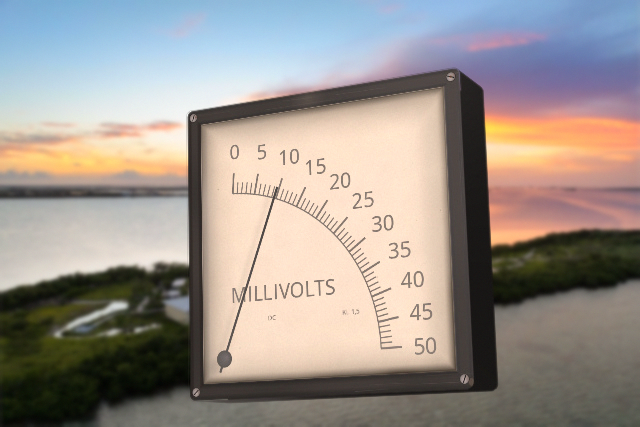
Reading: {"value": 10, "unit": "mV"}
